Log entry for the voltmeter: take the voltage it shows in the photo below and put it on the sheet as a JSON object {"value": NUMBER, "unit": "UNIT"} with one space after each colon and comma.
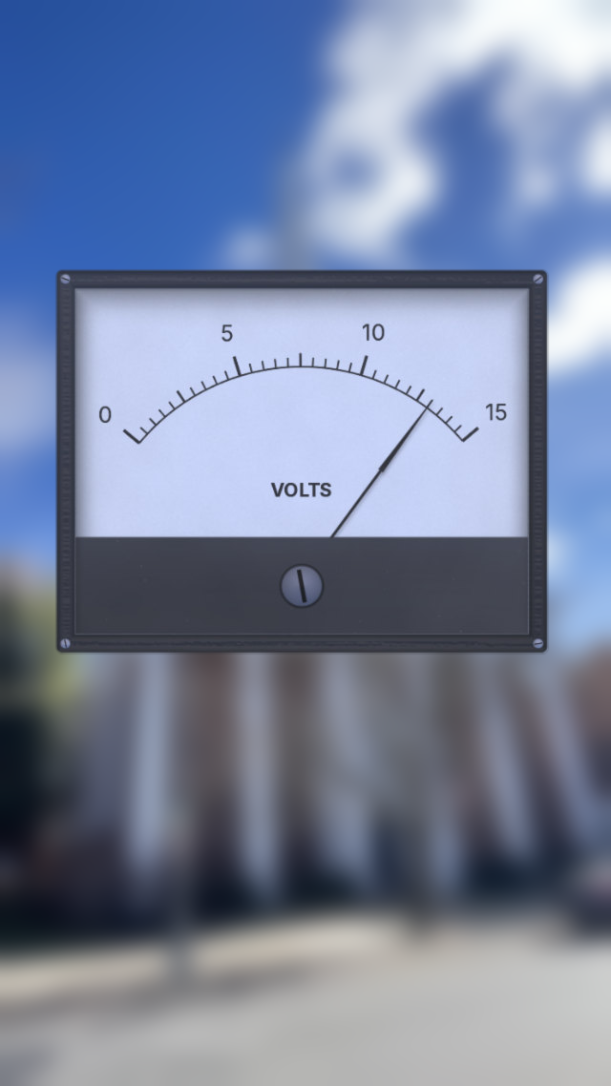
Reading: {"value": 13, "unit": "V"}
